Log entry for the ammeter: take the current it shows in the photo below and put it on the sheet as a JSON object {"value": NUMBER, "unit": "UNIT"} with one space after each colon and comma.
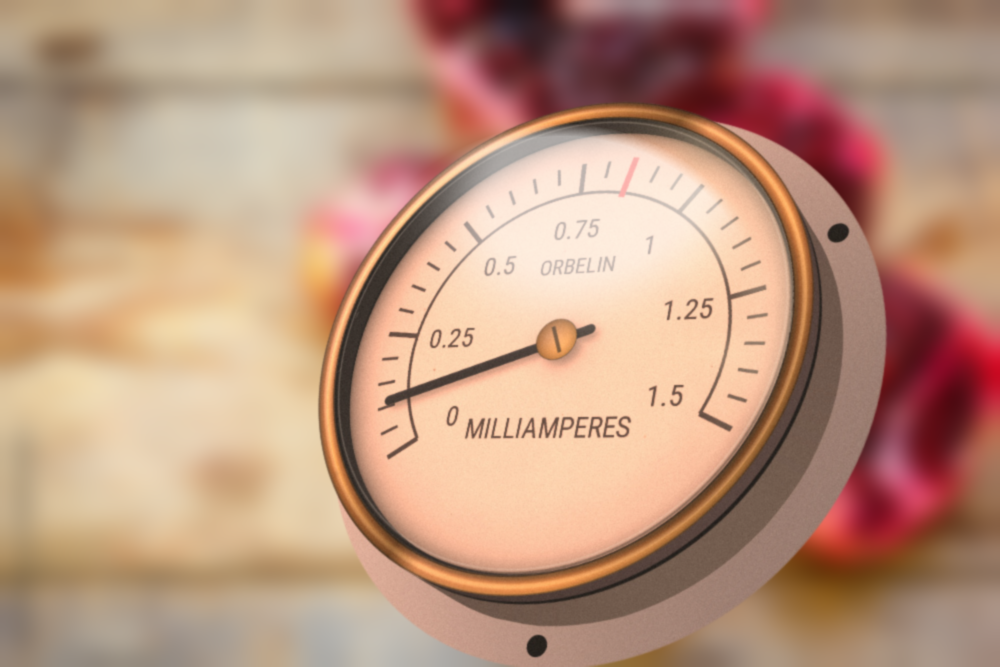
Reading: {"value": 0.1, "unit": "mA"}
